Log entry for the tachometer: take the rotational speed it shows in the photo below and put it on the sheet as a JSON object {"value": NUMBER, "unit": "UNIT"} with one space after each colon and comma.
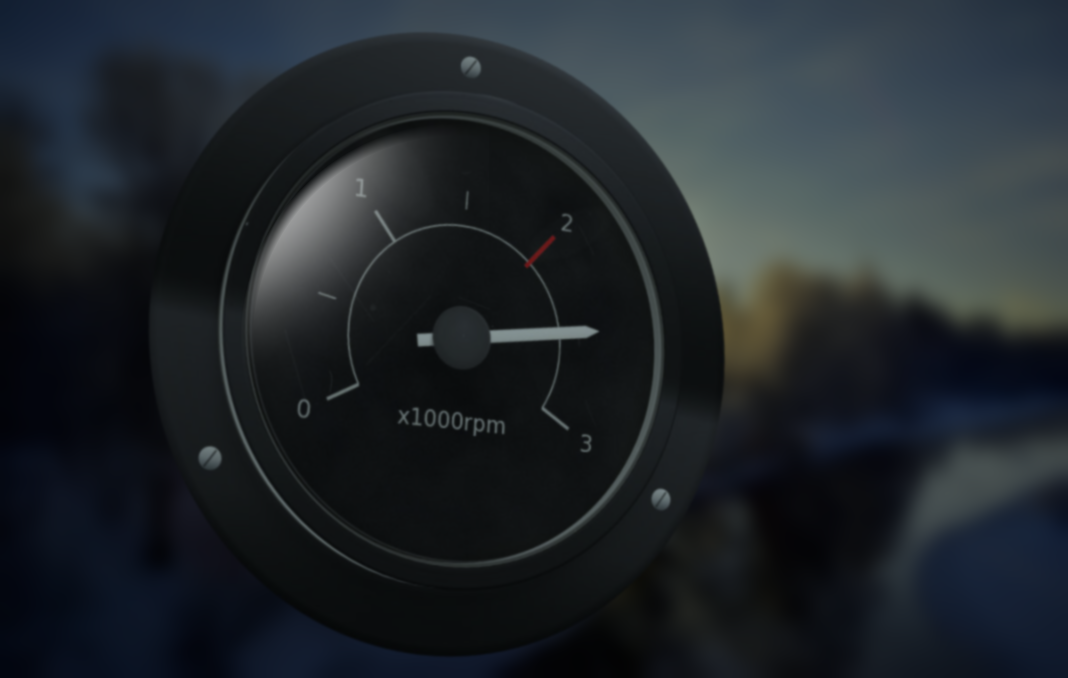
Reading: {"value": 2500, "unit": "rpm"}
